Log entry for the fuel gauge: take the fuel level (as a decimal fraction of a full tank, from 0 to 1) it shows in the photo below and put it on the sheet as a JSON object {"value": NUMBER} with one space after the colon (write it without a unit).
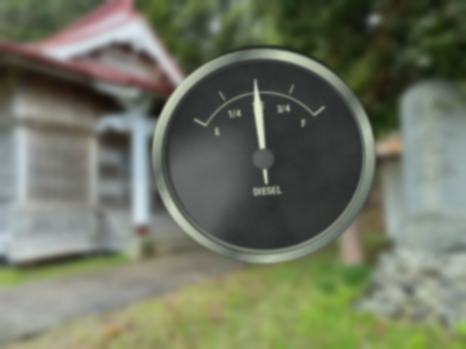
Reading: {"value": 0.5}
